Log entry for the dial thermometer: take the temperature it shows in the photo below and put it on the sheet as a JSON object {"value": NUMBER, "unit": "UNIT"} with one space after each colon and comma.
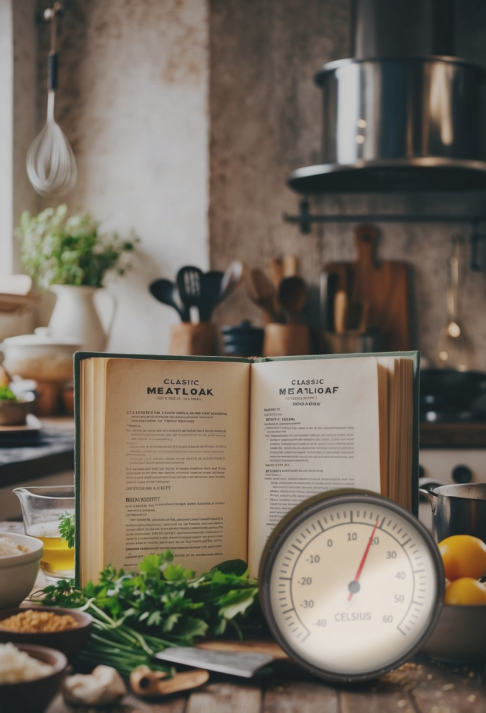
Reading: {"value": 18, "unit": "°C"}
